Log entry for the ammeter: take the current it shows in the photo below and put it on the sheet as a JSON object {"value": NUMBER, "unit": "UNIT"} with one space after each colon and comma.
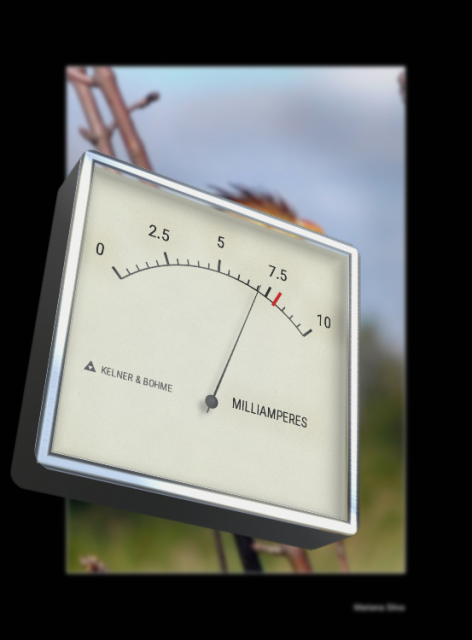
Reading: {"value": 7, "unit": "mA"}
